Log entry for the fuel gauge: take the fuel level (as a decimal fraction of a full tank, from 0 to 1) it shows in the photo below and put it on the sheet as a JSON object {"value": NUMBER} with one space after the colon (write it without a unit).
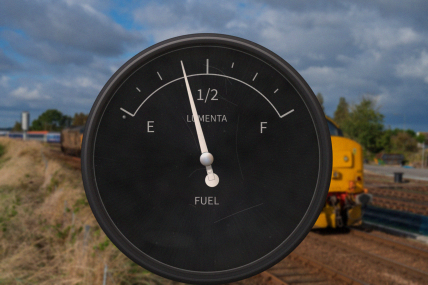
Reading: {"value": 0.375}
